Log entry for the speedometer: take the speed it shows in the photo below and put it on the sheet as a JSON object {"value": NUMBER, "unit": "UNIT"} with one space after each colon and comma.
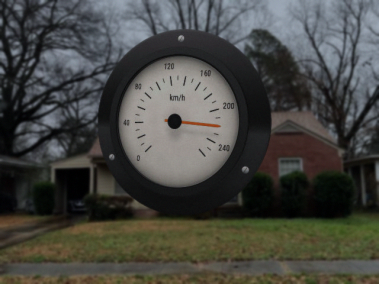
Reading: {"value": 220, "unit": "km/h"}
